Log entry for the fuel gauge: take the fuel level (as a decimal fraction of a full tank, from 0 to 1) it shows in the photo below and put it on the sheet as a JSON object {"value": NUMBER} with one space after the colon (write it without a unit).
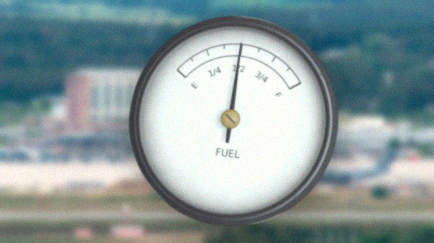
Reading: {"value": 0.5}
